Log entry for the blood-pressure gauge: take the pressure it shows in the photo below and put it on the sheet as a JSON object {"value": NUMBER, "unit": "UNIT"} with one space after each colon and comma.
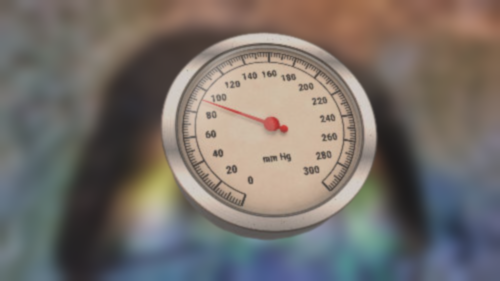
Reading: {"value": 90, "unit": "mmHg"}
